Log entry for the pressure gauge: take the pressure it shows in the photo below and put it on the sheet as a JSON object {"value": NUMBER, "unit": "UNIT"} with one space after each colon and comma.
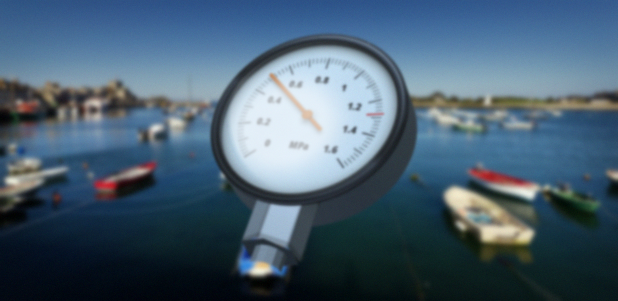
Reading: {"value": 0.5, "unit": "MPa"}
